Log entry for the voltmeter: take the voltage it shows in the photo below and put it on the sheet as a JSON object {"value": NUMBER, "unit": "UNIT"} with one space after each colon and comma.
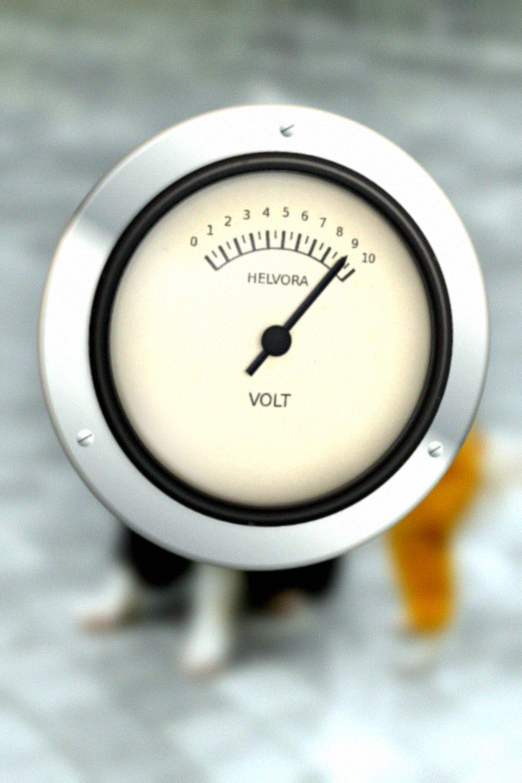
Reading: {"value": 9, "unit": "V"}
